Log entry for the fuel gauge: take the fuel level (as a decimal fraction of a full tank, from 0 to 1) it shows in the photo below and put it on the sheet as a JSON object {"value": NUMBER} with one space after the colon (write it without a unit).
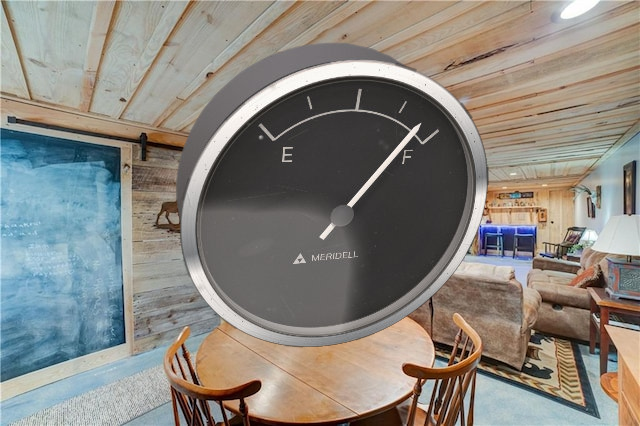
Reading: {"value": 0.875}
